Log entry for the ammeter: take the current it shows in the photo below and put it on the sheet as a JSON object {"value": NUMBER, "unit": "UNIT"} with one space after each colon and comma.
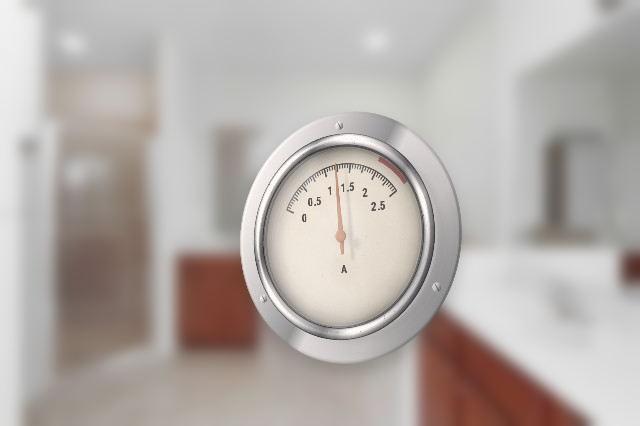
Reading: {"value": 1.25, "unit": "A"}
